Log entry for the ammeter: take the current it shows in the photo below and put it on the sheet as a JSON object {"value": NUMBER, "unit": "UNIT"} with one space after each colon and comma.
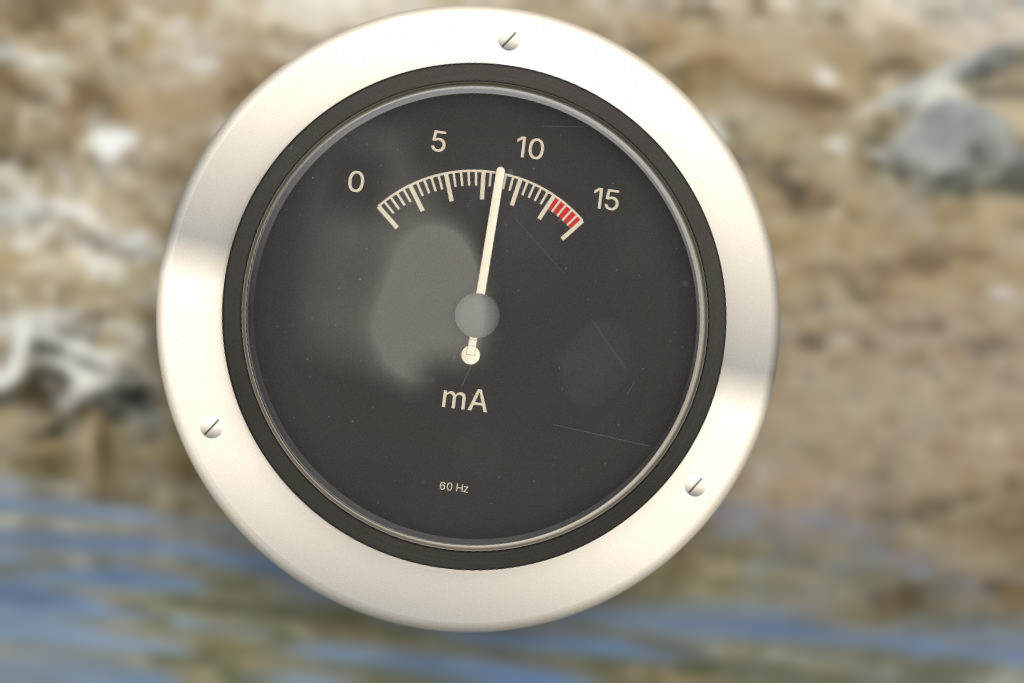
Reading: {"value": 8.5, "unit": "mA"}
